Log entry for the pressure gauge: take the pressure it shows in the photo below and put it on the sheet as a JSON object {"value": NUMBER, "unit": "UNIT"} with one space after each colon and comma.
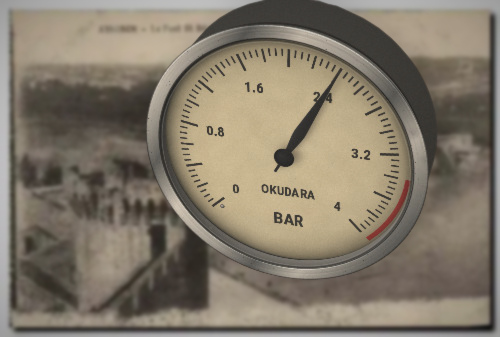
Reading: {"value": 2.4, "unit": "bar"}
